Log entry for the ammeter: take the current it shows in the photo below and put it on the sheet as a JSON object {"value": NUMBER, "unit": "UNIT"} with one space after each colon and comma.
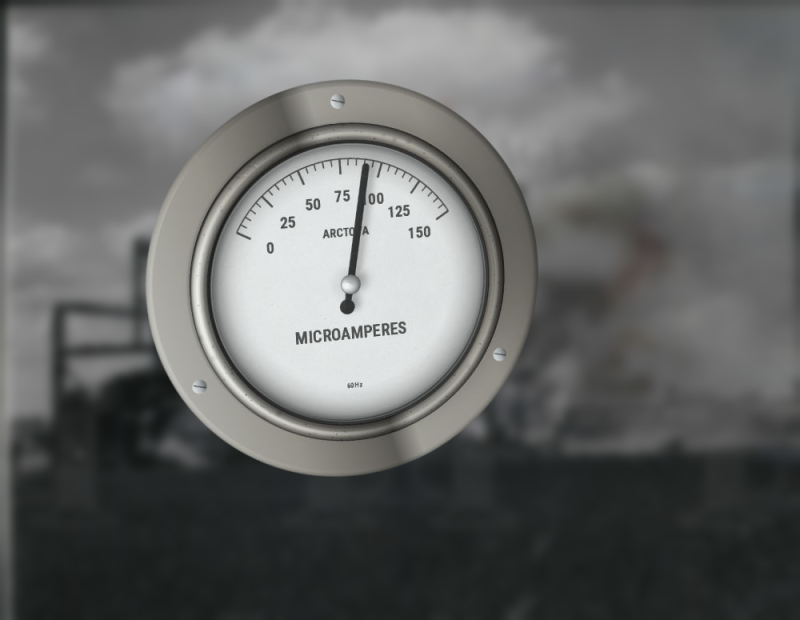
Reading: {"value": 90, "unit": "µA"}
